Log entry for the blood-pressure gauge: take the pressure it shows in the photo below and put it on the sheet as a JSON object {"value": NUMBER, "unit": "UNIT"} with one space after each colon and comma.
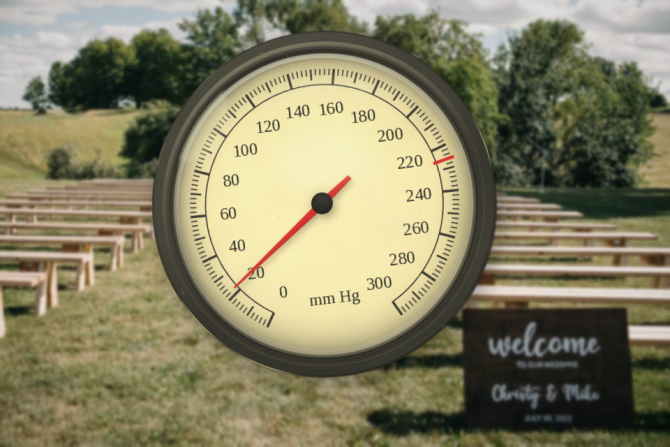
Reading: {"value": 22, "unit": "mmHg"}
